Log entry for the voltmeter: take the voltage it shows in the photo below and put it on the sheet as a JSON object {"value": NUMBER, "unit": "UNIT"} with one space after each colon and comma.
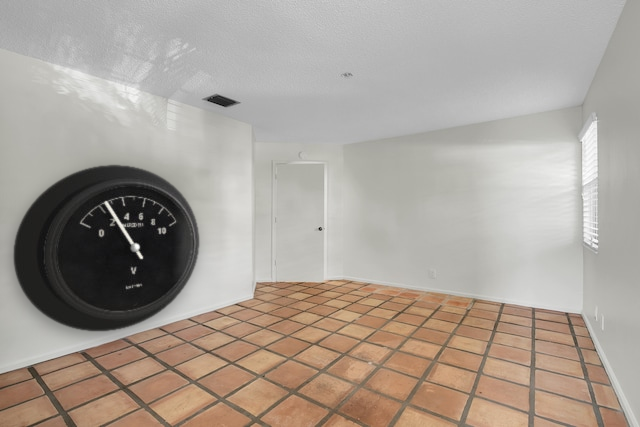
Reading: {"value": 2.5, "unit": "V"}
